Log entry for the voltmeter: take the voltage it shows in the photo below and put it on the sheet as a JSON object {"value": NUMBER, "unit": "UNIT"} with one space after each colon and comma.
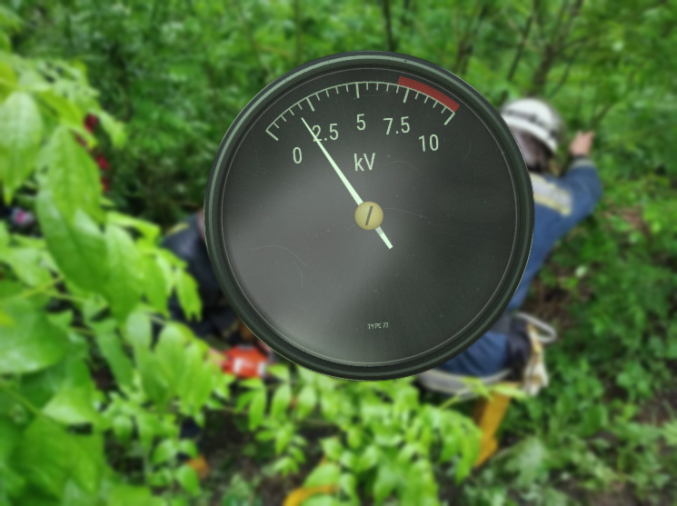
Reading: {"value": 1.75, "unit": "kV"}
